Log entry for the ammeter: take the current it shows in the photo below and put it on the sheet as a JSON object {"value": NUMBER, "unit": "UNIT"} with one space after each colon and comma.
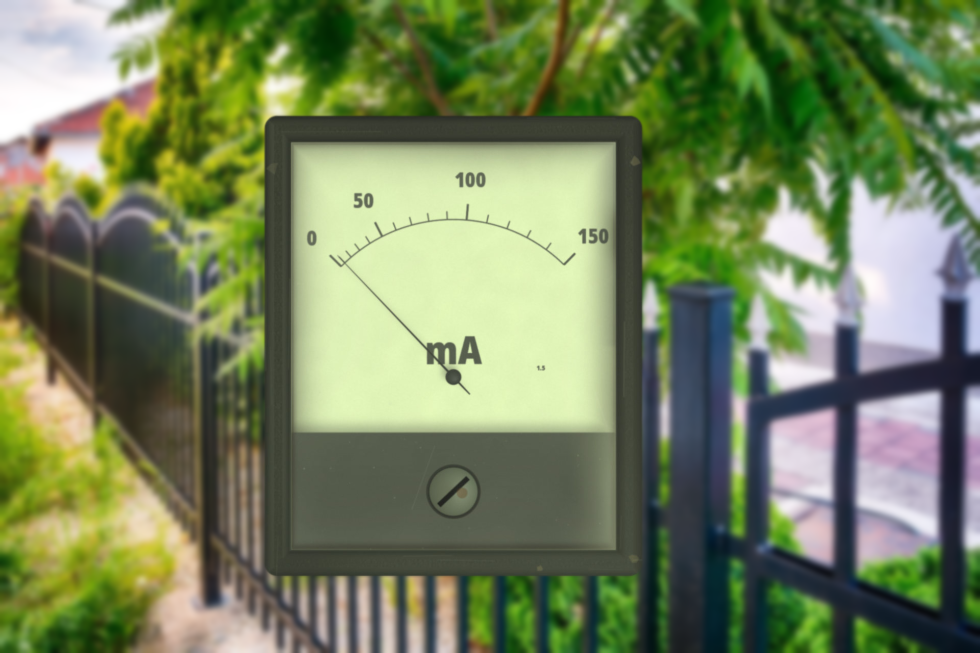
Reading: {"value": 10, "unit": "mA"}
